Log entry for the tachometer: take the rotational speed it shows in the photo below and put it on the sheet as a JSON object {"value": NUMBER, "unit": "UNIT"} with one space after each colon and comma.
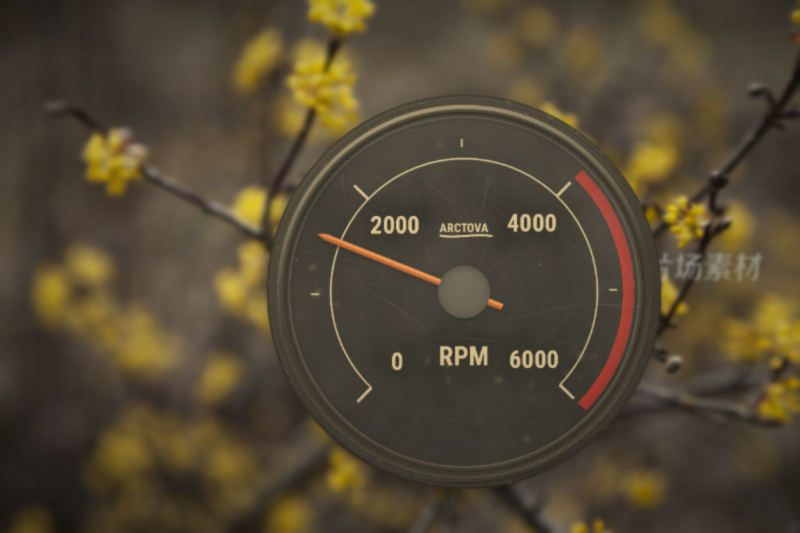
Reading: {"value": 1500, "unit": "rpm"}
